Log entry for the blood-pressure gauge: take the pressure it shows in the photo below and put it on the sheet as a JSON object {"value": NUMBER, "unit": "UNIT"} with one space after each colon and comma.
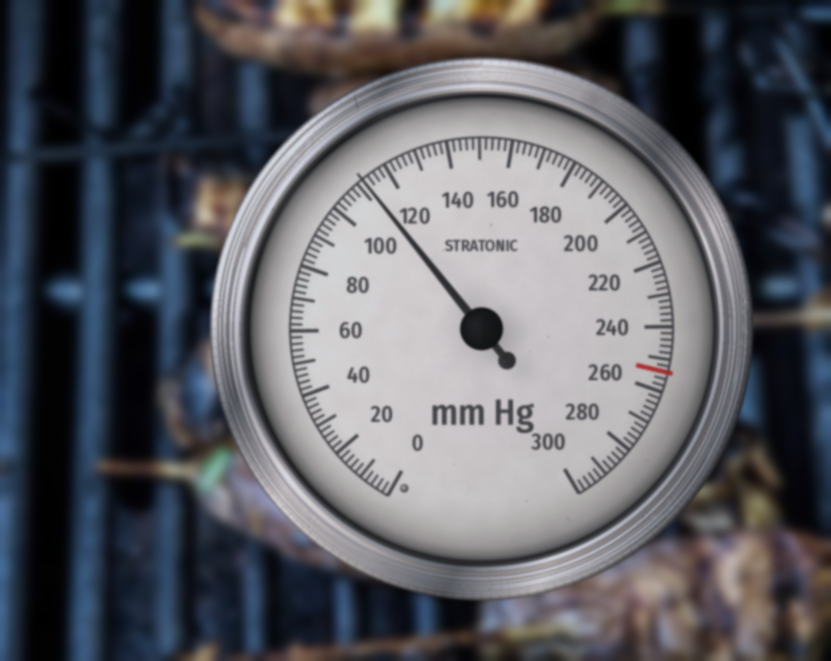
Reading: {"value": 112, "unit": "mmHg"}
